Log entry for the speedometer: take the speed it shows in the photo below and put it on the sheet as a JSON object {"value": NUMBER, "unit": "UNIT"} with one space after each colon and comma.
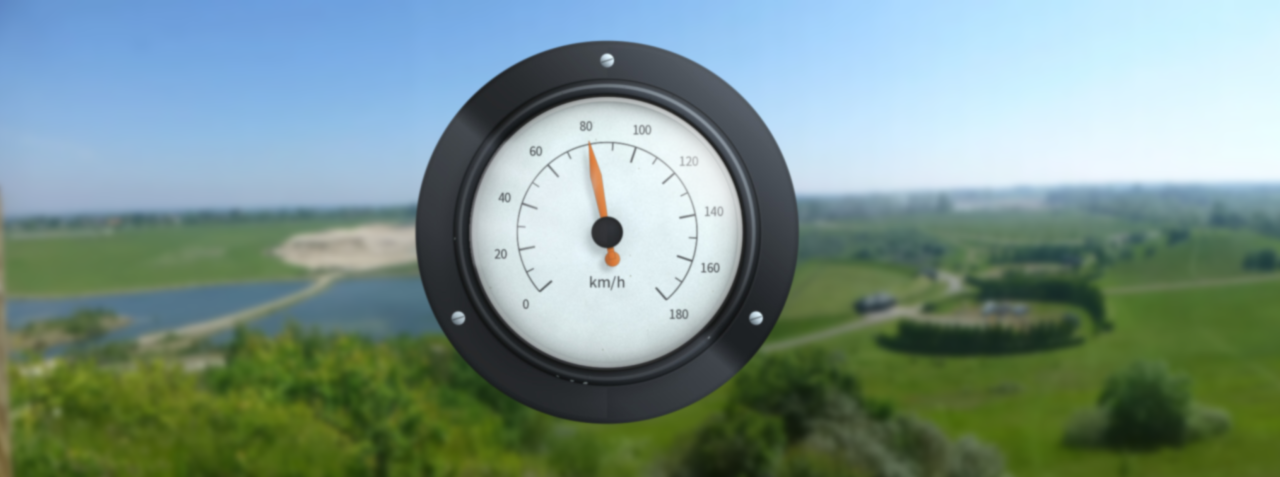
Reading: {"value": 80, "unit": "km/h"}
